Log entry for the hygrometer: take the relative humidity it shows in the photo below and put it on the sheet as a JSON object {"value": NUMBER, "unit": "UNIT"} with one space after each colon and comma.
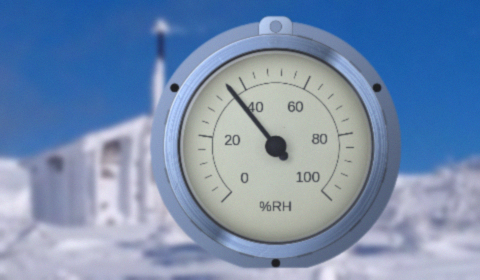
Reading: {"value": 36, "unit": "%"}
